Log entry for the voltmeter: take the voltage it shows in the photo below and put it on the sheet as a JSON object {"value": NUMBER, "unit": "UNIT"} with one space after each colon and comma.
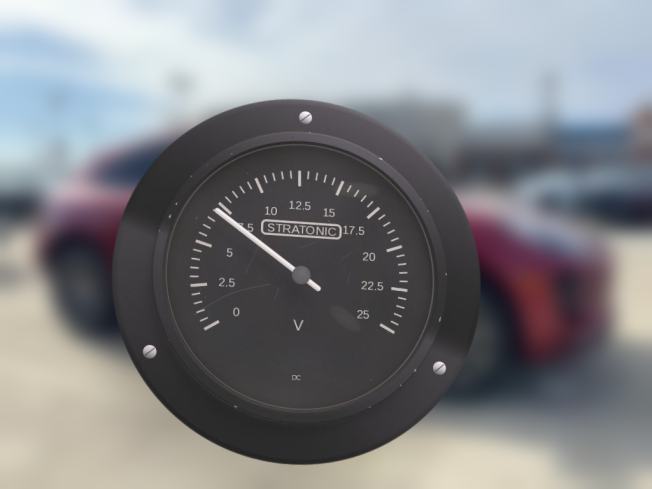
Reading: {"value": 7, "unit": "V"}
